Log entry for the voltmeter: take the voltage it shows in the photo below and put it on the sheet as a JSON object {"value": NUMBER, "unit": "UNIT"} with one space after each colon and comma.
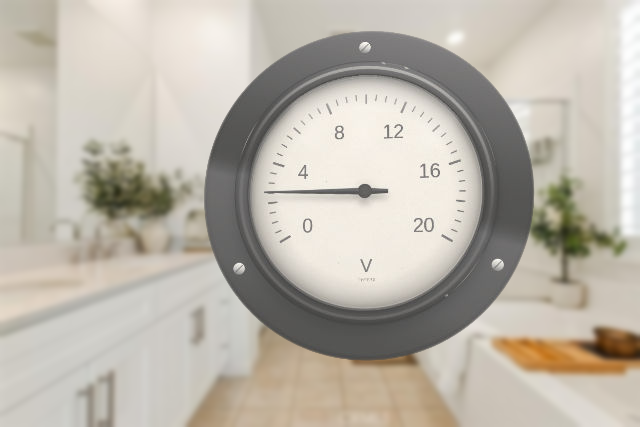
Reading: {"value": 2.5, "unit": "V"}
